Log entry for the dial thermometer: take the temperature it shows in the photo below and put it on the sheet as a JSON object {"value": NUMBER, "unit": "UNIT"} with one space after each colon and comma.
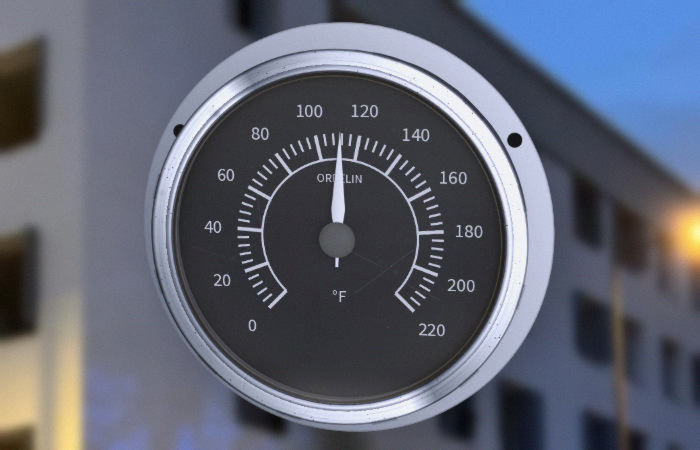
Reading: {"value": 112, "unit": "°F"}
